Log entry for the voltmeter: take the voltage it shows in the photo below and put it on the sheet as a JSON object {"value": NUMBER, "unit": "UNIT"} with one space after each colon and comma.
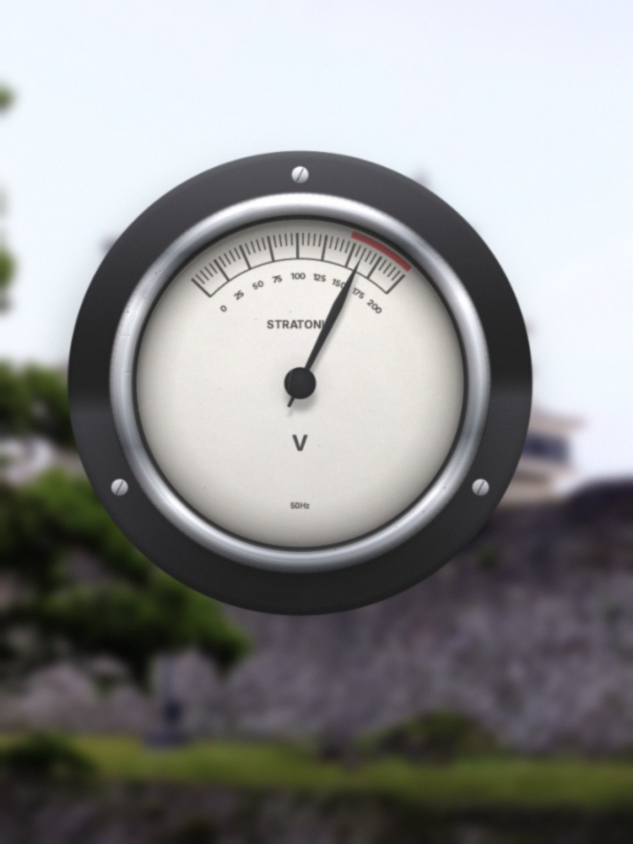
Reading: {"value": 160, "unit": "V"}
